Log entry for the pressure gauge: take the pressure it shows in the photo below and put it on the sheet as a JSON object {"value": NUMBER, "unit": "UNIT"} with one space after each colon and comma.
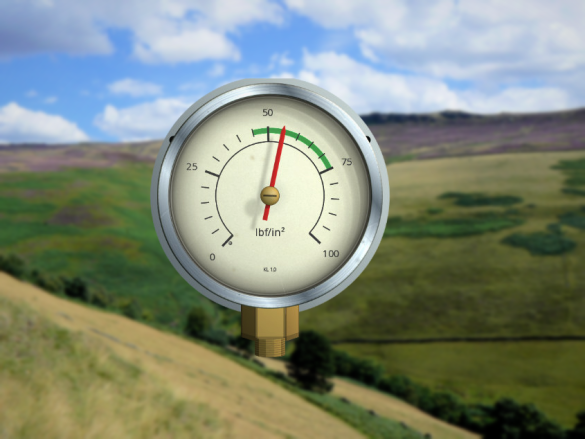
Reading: {"value": 55, "unit": "psi"}
